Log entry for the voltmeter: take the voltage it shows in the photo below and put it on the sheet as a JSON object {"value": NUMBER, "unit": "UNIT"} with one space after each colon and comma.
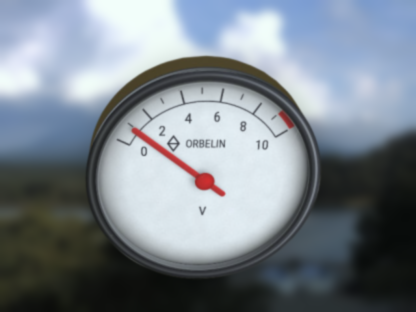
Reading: {"value": 1, "unit": "V"}
